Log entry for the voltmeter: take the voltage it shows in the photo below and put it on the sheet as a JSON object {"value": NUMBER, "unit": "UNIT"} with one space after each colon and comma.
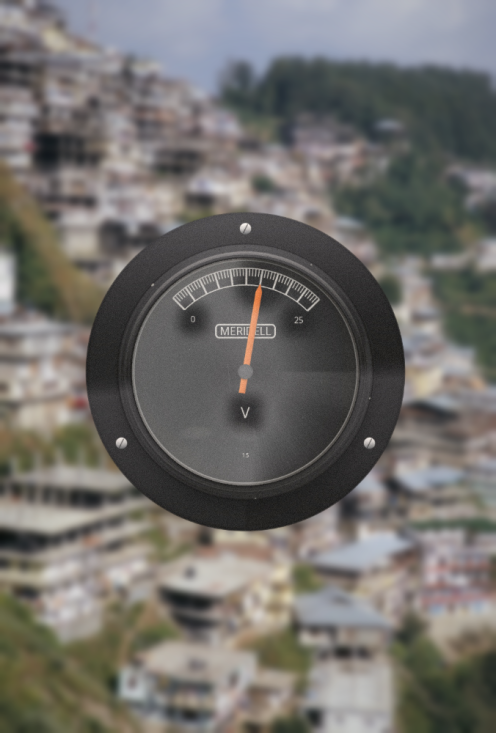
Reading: {"value": 15, "unit": "V"}
